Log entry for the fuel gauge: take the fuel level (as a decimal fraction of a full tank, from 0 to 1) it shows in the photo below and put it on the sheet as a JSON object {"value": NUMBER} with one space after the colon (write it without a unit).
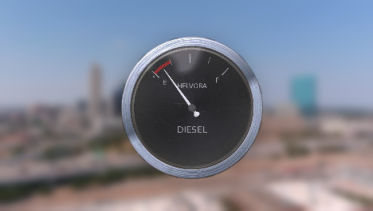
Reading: {"value": 0.125}
